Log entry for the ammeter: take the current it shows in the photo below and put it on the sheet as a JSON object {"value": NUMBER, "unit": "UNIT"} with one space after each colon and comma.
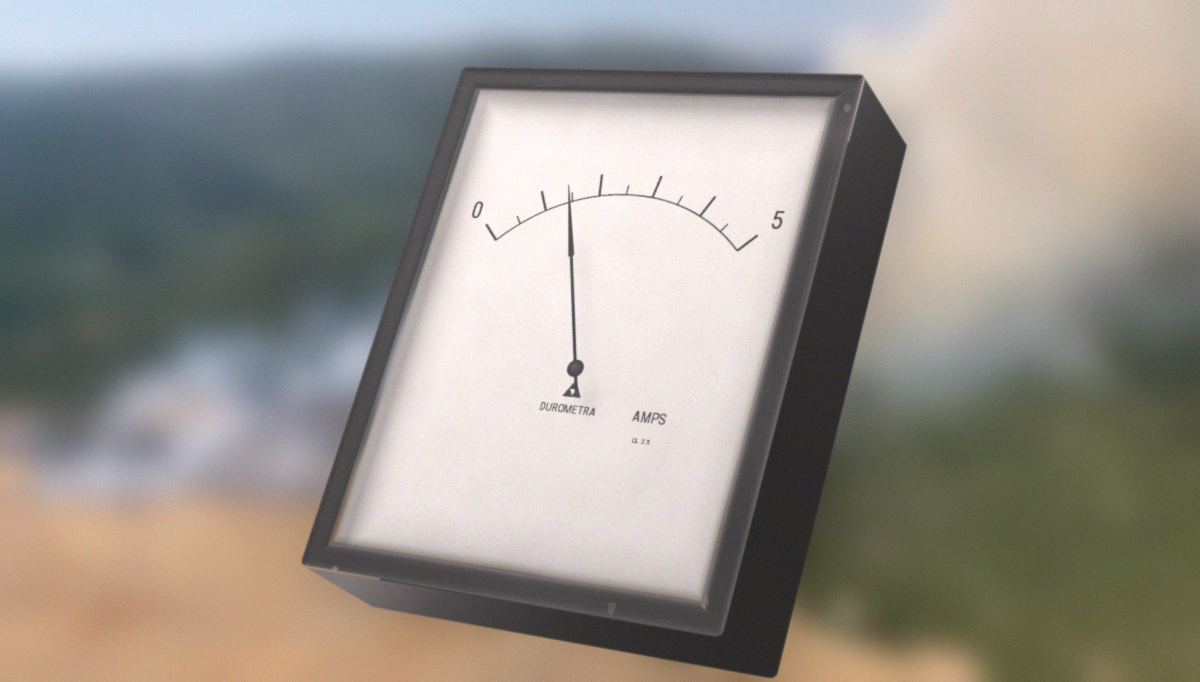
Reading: {"value": 1.5, "unit": "A"}
